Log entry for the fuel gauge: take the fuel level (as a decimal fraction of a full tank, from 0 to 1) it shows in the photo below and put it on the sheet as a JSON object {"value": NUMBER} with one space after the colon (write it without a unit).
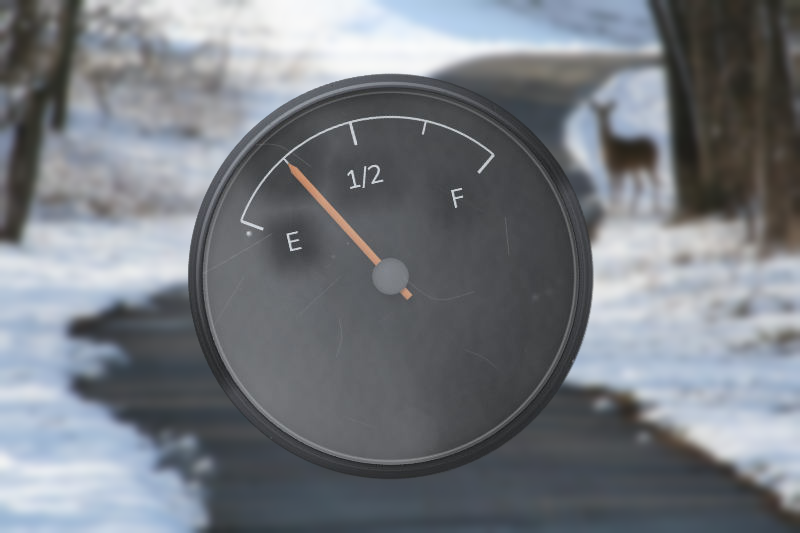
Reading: {"value": 0.25}
